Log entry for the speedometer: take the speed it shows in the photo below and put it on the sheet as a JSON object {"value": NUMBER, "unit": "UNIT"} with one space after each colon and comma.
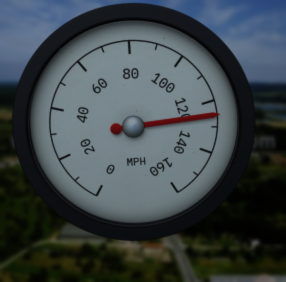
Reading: {"value": 125, "unit": "mph"}
